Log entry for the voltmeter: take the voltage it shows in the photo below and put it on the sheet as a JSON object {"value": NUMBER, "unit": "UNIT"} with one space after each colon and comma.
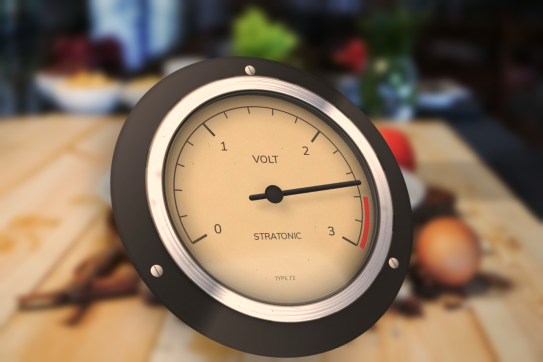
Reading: {"value": 2.5, "unit": "V"}
